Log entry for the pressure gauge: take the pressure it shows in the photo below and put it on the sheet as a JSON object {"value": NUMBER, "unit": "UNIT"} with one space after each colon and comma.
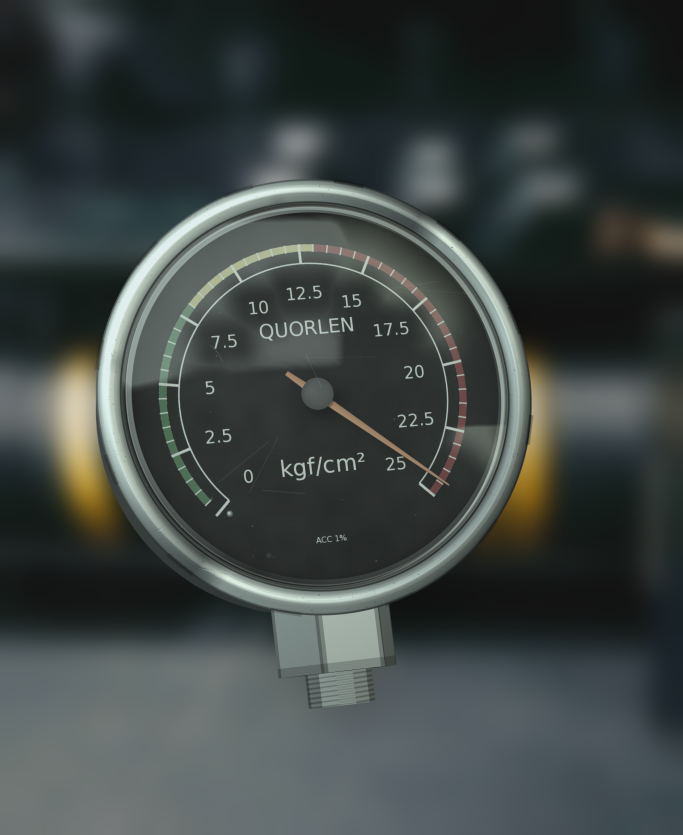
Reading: {"value": 24.5, "unit": "kg/cm²"}
